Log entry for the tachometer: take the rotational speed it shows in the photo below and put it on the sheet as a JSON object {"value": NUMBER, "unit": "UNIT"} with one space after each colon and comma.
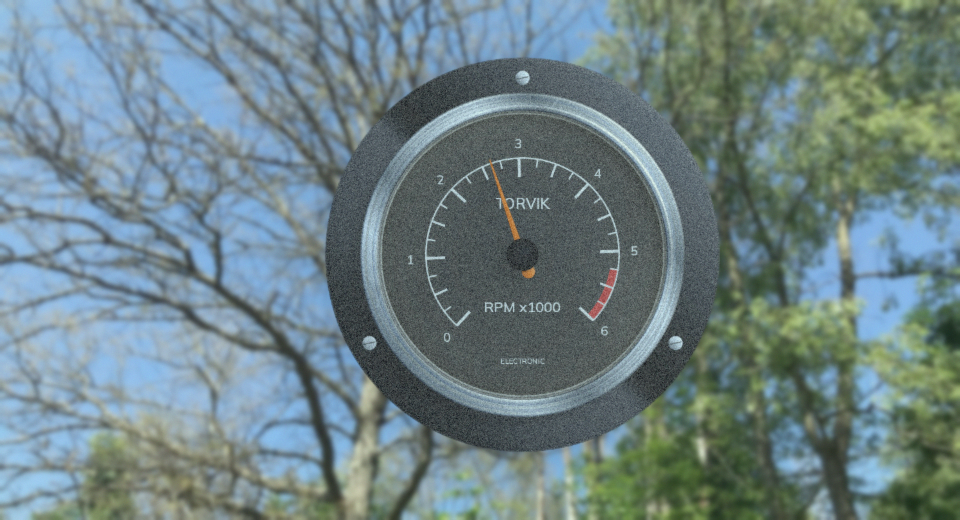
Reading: {"value": 2625, "unit": "rpm"}
